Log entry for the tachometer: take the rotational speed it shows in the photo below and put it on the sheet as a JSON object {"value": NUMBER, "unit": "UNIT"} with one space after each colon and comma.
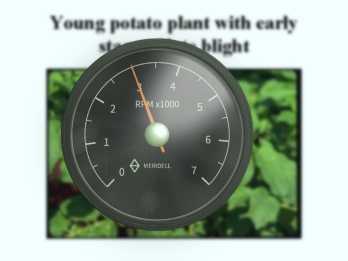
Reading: {"value": 3000, "unit": "rpm"}
